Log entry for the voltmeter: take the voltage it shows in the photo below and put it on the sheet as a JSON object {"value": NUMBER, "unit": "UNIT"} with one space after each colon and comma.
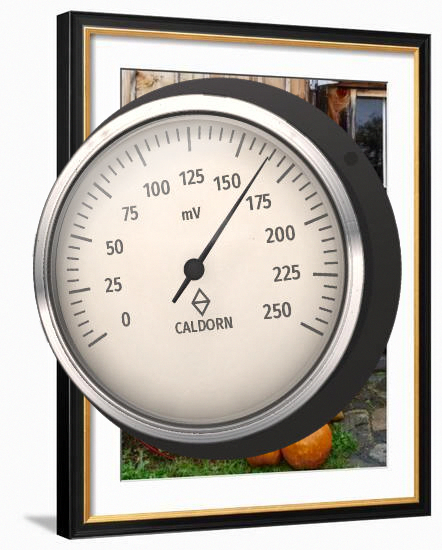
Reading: {"value": 165, "unit": "mV"}
